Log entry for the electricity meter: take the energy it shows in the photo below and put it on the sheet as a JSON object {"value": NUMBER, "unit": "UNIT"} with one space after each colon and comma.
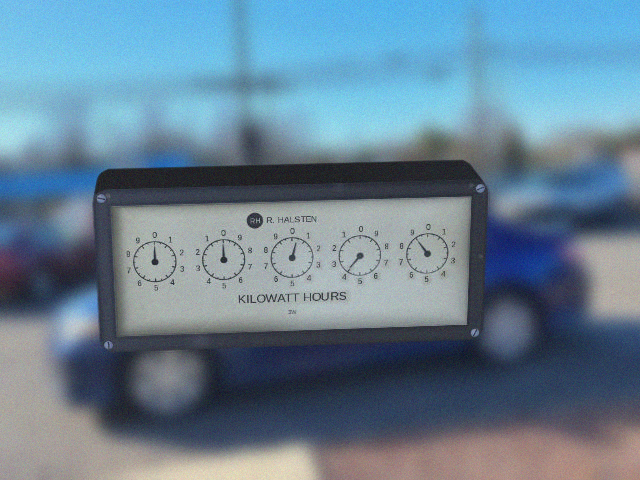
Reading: {"value": 39, "unit": "kWh"}
